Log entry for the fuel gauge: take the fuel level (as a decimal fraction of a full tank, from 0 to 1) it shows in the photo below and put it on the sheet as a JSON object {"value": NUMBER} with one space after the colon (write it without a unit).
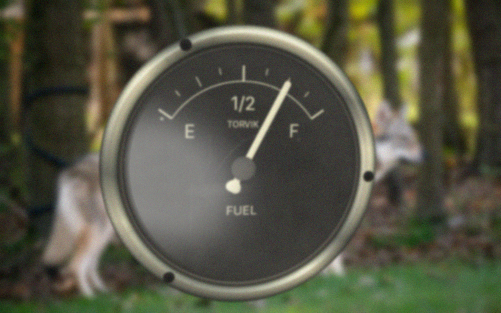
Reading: {"value": 0.75}
